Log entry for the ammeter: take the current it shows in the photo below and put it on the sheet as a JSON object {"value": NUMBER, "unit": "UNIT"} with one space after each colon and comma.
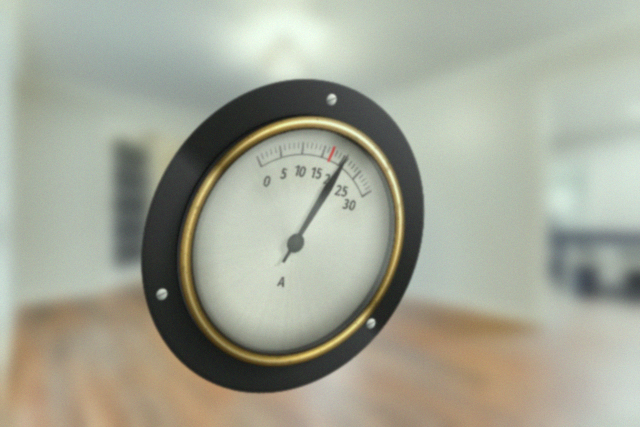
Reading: {"value": 20, "unit": "A"}
